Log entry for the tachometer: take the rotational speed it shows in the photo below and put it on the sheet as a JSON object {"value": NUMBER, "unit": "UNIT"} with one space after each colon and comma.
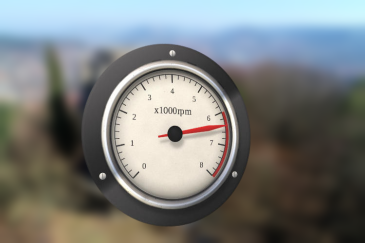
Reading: {"value": 6400, "unit": "rpm"}
